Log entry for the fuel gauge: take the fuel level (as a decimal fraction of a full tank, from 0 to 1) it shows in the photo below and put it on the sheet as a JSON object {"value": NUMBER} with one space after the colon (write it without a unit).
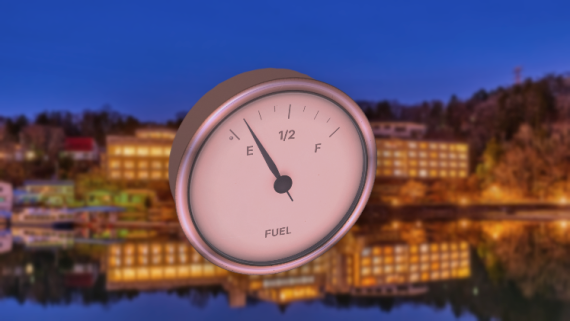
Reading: {"value": 0.125}
